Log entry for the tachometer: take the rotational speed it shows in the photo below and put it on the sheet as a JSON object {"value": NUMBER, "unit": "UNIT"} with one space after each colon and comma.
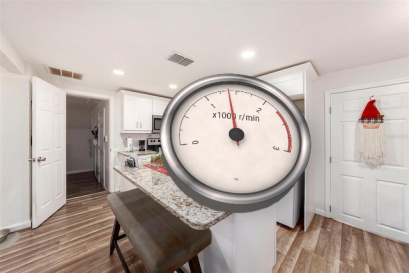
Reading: {"value": 1375, "unit": "rpm"}
